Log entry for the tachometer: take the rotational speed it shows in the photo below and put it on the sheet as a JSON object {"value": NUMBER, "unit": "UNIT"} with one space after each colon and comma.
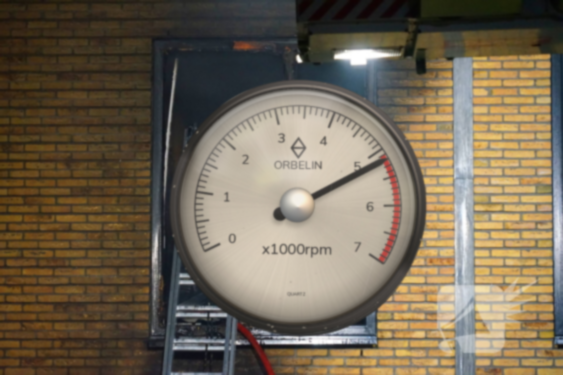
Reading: {"value": 5200, "unit": "rpm"}
